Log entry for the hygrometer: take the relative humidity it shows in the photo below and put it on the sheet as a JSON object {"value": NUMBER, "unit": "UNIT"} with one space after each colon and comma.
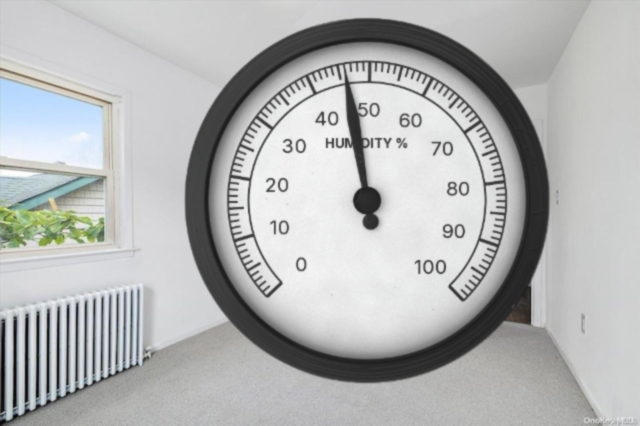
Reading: {"value": 46, "unit": "%"}
